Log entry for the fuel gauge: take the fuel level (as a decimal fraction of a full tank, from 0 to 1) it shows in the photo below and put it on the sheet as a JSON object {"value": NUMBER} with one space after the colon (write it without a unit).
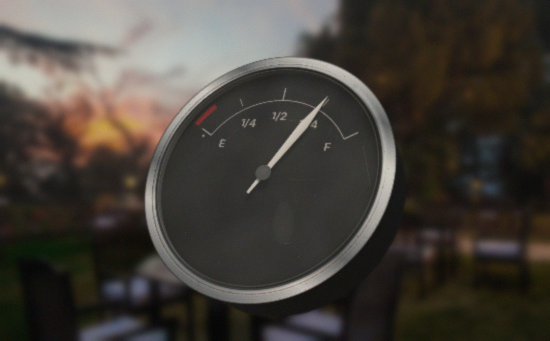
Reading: {"value": 0.75}
